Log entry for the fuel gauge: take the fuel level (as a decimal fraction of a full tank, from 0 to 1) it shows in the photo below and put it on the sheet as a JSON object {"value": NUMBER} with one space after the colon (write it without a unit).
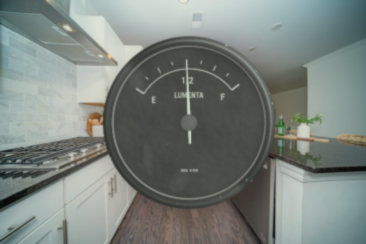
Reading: {"value": 0.5}
